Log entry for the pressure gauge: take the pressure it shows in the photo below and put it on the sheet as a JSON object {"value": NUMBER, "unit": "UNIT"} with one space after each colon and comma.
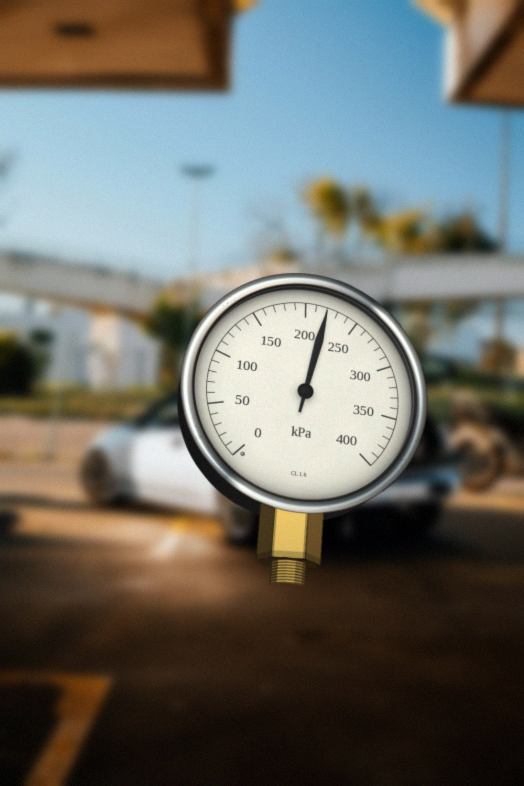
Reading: {"value": 220, "unit": "kPa"}
